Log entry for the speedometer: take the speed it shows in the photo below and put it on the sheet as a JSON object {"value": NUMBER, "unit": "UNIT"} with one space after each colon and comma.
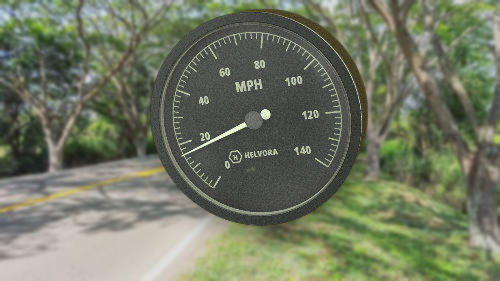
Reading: {"value": 16, "unit": "mph"}
